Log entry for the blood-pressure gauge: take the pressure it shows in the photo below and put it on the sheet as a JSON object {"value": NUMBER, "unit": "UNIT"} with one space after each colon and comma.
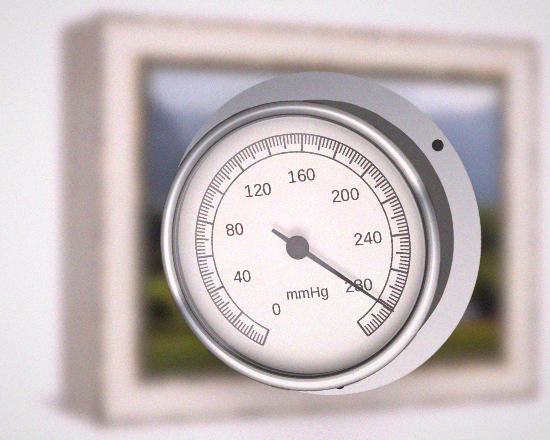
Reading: {"value": 280, "unit": "mmHg"}
